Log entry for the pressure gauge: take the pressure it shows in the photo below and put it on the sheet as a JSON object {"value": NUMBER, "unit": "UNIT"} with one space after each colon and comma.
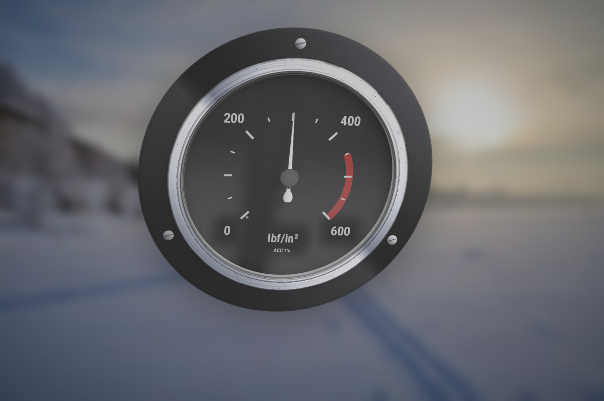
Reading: {"value": 300, "unit": "psi"}
